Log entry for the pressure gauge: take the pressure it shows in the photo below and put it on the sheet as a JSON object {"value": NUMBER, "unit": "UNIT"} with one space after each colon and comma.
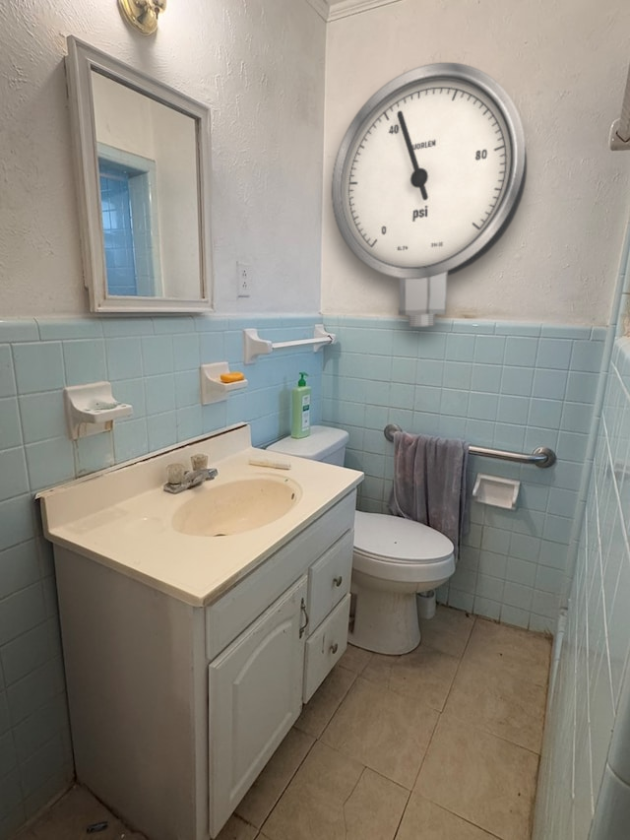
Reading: {"value": 44, "unit": "psi"}
